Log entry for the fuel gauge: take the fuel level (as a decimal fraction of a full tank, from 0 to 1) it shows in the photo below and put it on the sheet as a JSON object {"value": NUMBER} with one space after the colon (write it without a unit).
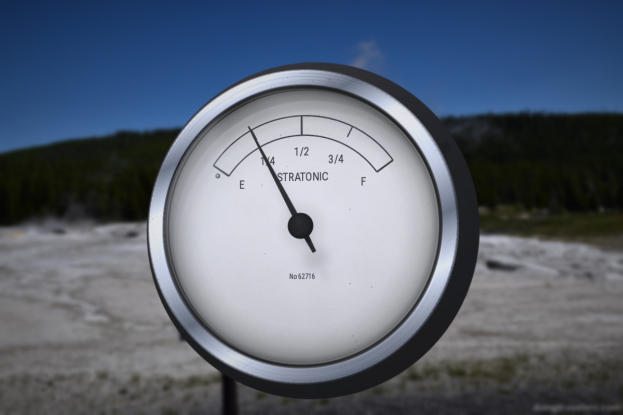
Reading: {"value": 0.25}
